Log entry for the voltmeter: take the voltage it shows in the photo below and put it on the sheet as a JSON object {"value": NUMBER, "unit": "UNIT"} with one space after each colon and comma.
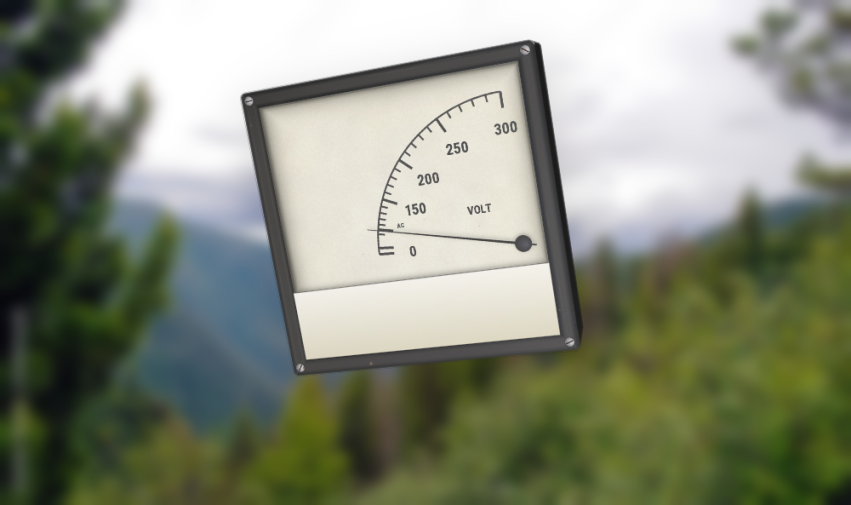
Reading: {"value": 100, "unit": "V"}
